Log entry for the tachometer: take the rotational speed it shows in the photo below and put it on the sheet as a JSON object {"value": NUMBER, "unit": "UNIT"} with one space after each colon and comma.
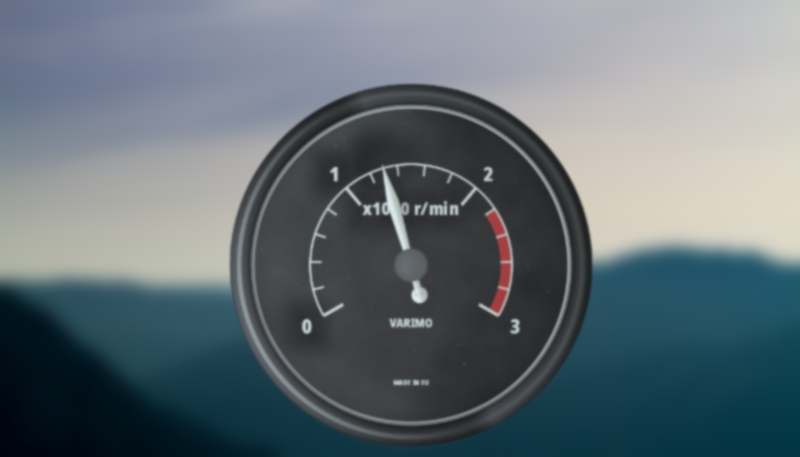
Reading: {"value": 1300, "unit": "rpm"}
